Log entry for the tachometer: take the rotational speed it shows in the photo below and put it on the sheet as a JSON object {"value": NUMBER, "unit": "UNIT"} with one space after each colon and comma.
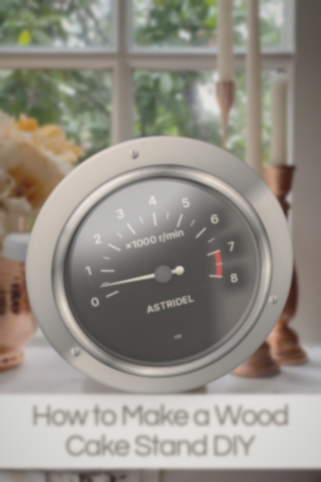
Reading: {"value": 500, "unit": "rpm"}
